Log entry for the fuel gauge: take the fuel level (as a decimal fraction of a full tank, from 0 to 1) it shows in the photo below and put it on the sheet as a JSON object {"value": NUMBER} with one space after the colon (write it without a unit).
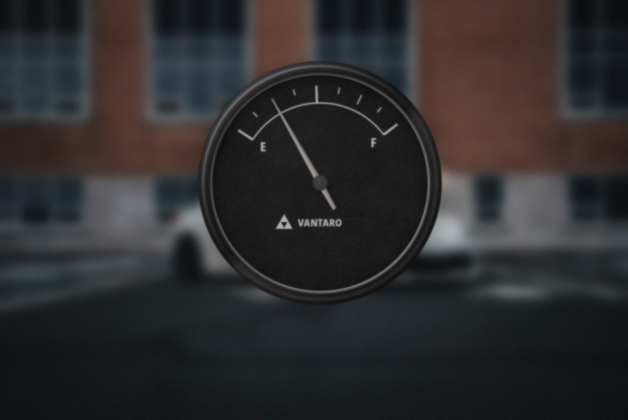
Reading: {"value": 0.25}
